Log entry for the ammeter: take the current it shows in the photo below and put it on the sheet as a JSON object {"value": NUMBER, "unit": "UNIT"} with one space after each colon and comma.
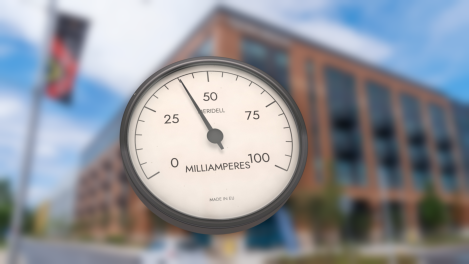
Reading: {"value": 40, "unit": "mA"}
